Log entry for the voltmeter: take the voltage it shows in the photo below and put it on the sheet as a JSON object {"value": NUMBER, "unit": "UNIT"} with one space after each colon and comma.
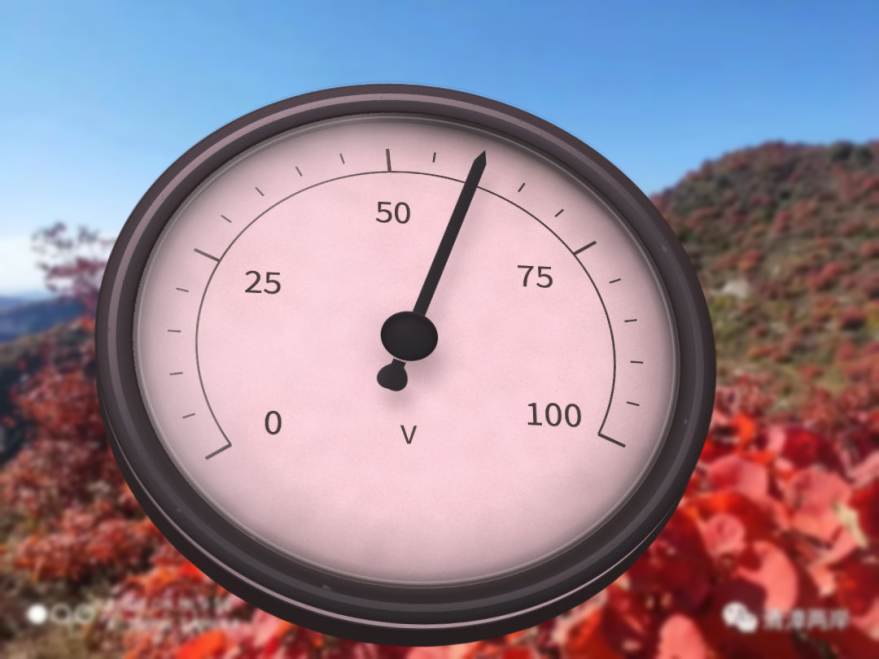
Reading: {"value": 60, "unit": "V"}
